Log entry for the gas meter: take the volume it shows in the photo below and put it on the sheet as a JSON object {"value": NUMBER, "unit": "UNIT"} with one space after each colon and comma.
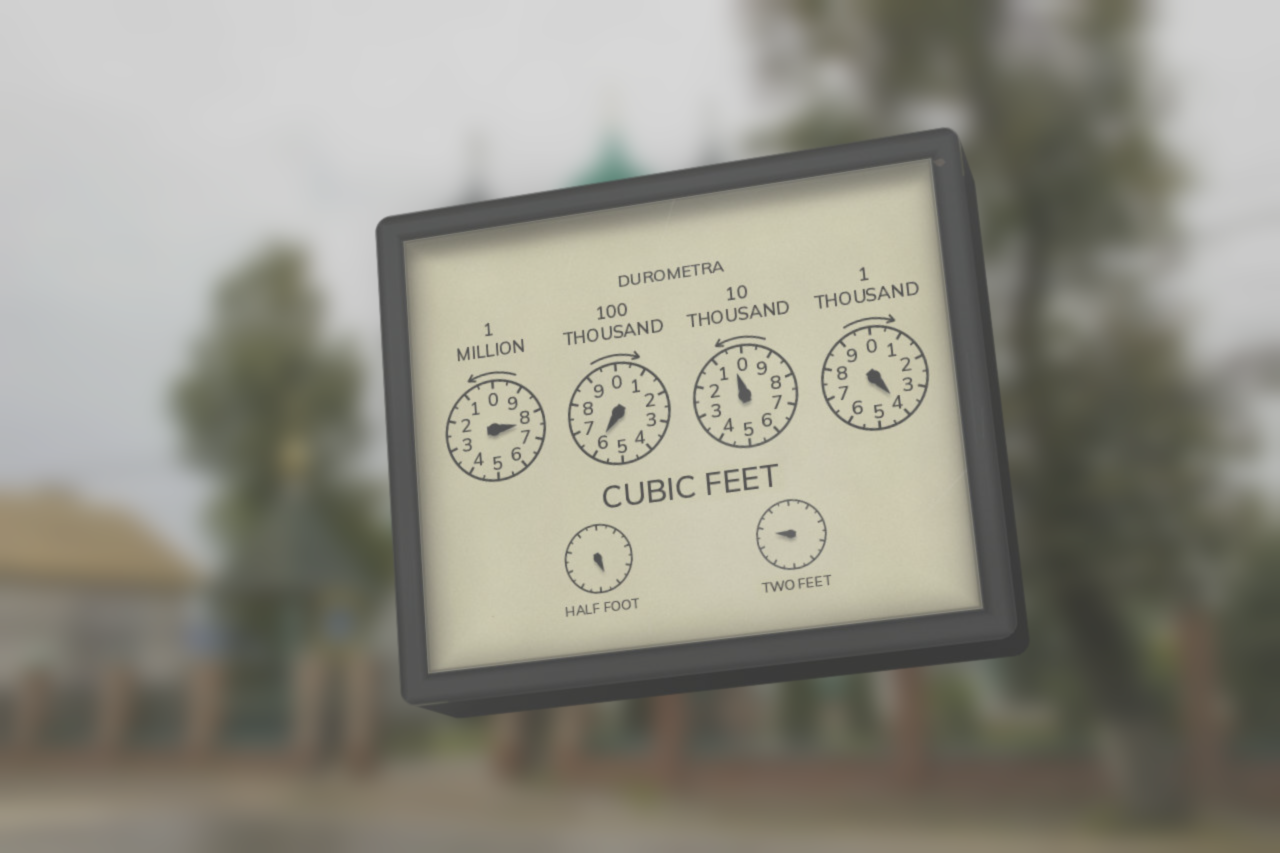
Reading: {"value": 760400, "unit": "ft³"}
